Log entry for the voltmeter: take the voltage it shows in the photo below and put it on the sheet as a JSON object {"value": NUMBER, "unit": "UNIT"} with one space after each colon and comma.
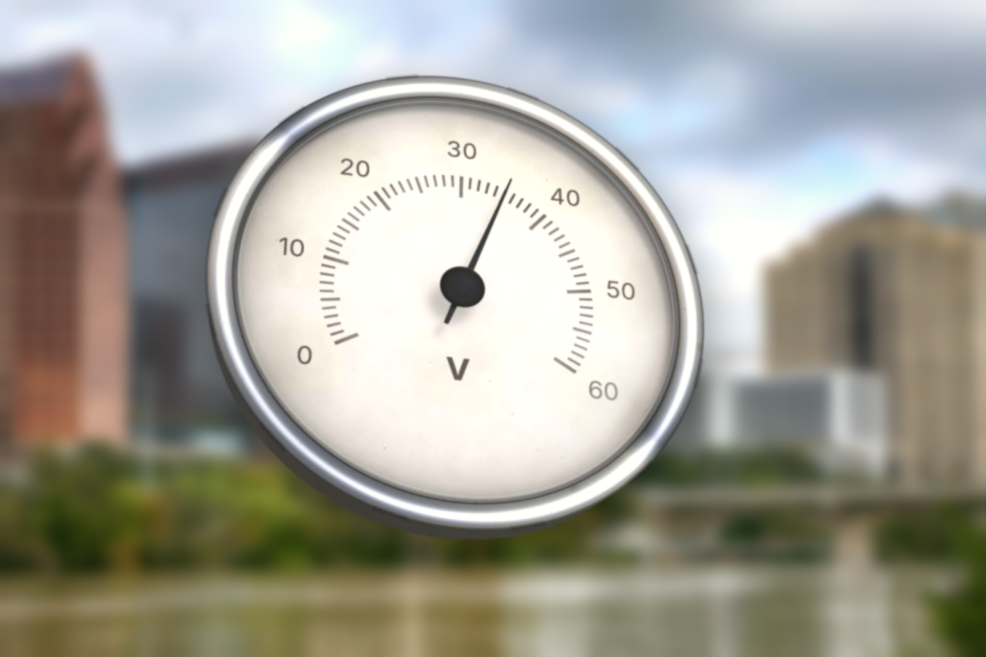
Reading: {"value": 35, "unit": "V"}
